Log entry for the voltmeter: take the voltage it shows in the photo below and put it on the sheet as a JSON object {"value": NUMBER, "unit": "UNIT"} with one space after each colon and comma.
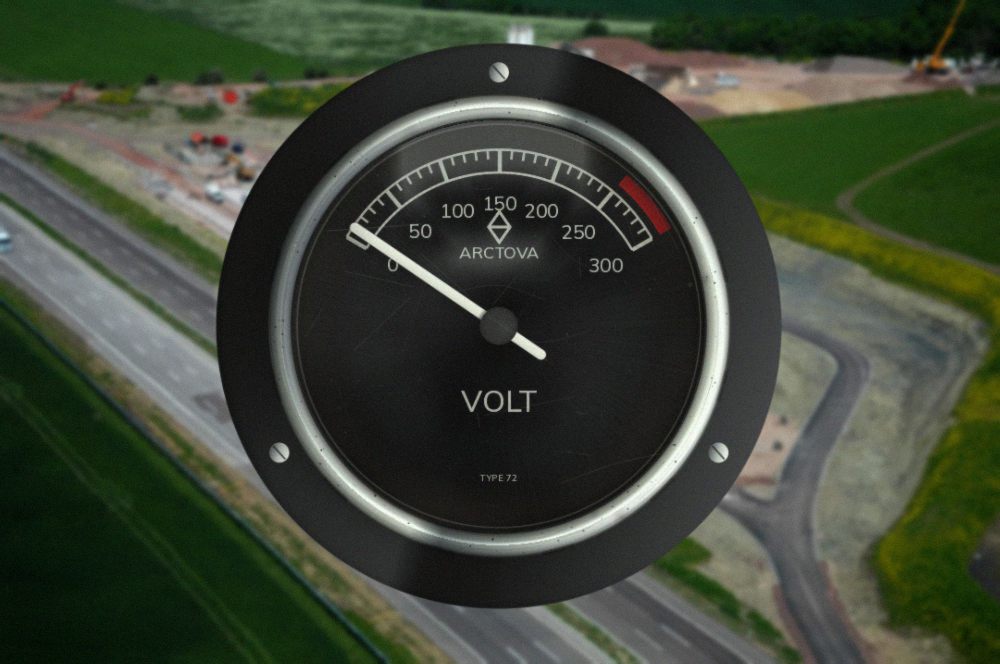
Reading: {"value": 10, "unit": "V"}
